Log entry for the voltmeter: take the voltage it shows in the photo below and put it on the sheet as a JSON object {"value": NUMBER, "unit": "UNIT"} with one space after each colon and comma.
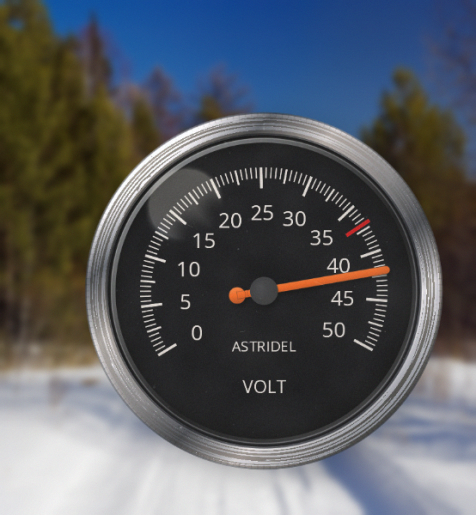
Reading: {"value": 42, "unit": "V"}
